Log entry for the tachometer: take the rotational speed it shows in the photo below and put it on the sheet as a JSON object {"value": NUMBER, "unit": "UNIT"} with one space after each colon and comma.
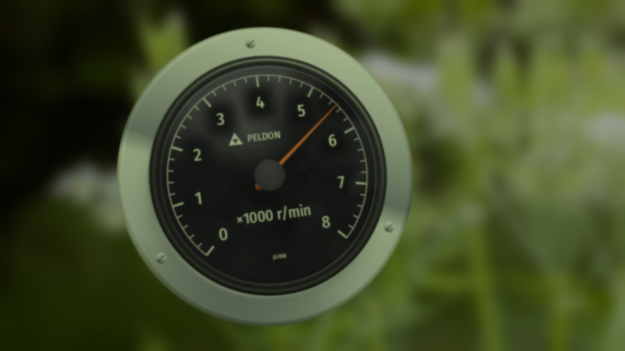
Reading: {"value": 5500, "unit": "rpm"}
